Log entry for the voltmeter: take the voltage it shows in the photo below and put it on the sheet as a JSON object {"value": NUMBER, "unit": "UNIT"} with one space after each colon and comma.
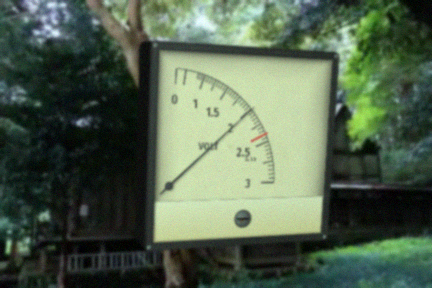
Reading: {"value": 2, "unit": "V"}
